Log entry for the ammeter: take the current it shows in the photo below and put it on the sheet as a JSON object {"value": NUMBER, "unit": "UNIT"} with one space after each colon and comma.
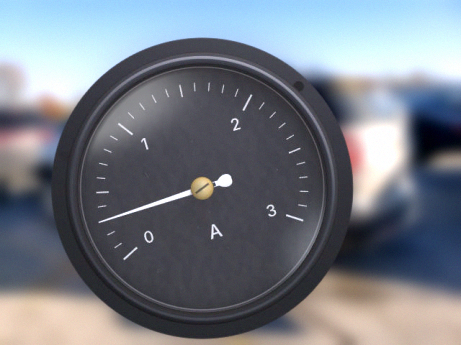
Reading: {"value": 0.3, "unit": "A"}
